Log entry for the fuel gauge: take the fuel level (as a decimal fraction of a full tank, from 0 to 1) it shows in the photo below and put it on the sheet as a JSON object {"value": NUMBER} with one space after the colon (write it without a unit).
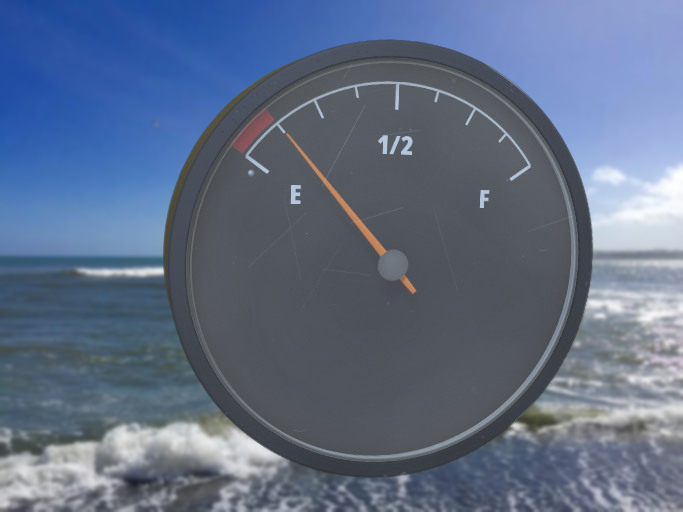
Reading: {"value": 0.125}
